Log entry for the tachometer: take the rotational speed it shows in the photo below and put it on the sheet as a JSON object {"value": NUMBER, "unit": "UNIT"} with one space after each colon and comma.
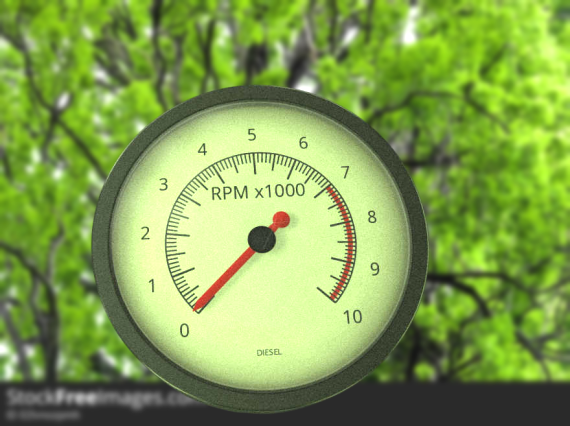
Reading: {"value": 100, "unit": "rpm"}
